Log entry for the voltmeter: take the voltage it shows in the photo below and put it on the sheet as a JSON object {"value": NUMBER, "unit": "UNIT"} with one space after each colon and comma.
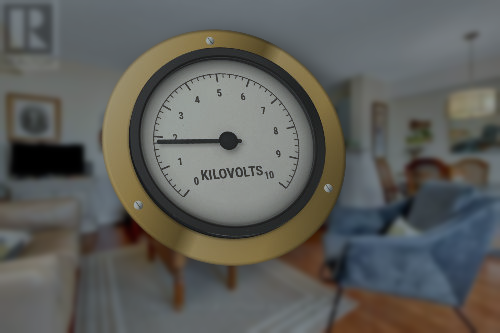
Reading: {"value": 1.8, "unit": "kV"}
